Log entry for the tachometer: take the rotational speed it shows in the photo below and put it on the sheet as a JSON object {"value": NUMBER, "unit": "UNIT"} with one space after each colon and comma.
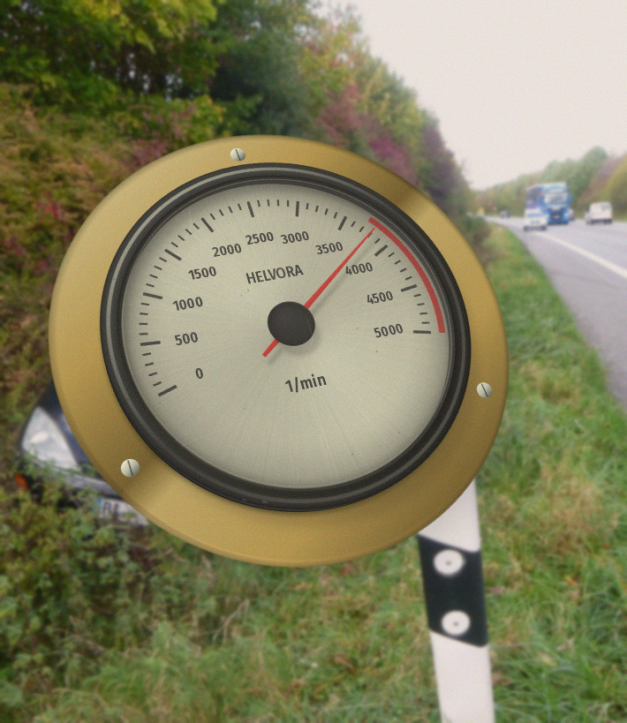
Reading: {"value": 3800, "unit": "rpm"}
